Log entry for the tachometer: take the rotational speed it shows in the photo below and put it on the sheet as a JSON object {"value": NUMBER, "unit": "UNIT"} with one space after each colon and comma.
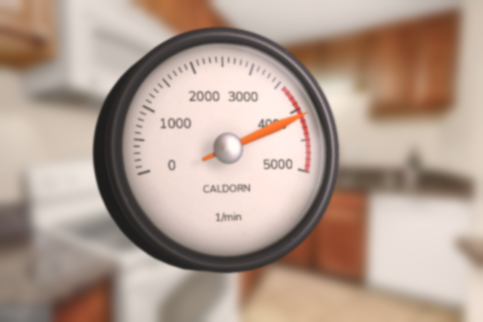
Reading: {"value": 4100, "unit": "rpm"}
